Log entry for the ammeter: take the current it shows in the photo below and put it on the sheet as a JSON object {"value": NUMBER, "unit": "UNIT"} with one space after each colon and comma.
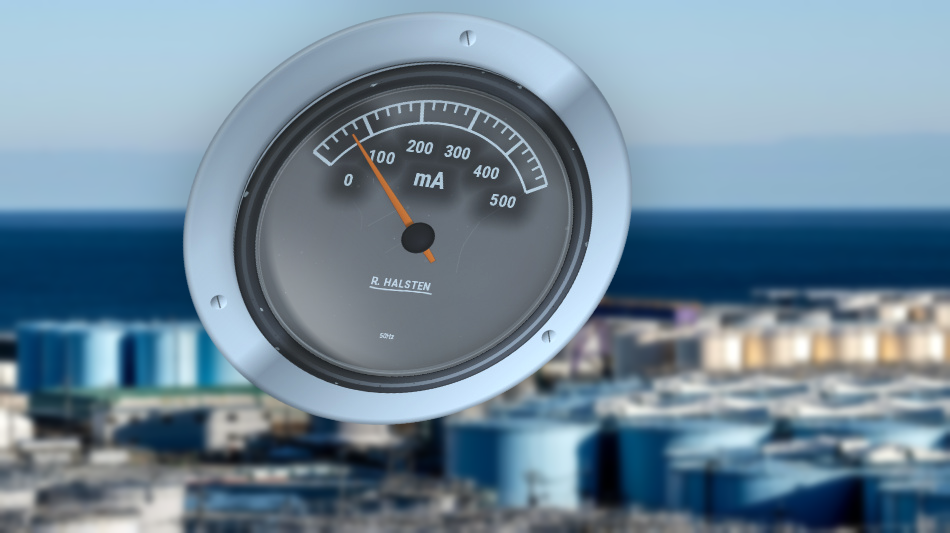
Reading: {"value": 70, "unit": "mA"}
